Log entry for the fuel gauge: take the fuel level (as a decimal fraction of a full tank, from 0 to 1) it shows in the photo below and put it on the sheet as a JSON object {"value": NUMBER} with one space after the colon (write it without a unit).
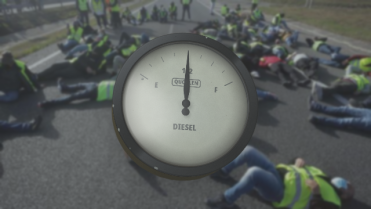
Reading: {"value": 0.5}
